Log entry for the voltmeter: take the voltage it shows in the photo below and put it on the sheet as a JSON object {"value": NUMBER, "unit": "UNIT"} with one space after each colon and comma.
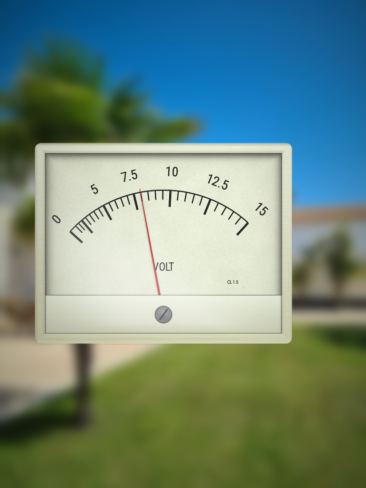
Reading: {"value": 8, "unit": "V"}
